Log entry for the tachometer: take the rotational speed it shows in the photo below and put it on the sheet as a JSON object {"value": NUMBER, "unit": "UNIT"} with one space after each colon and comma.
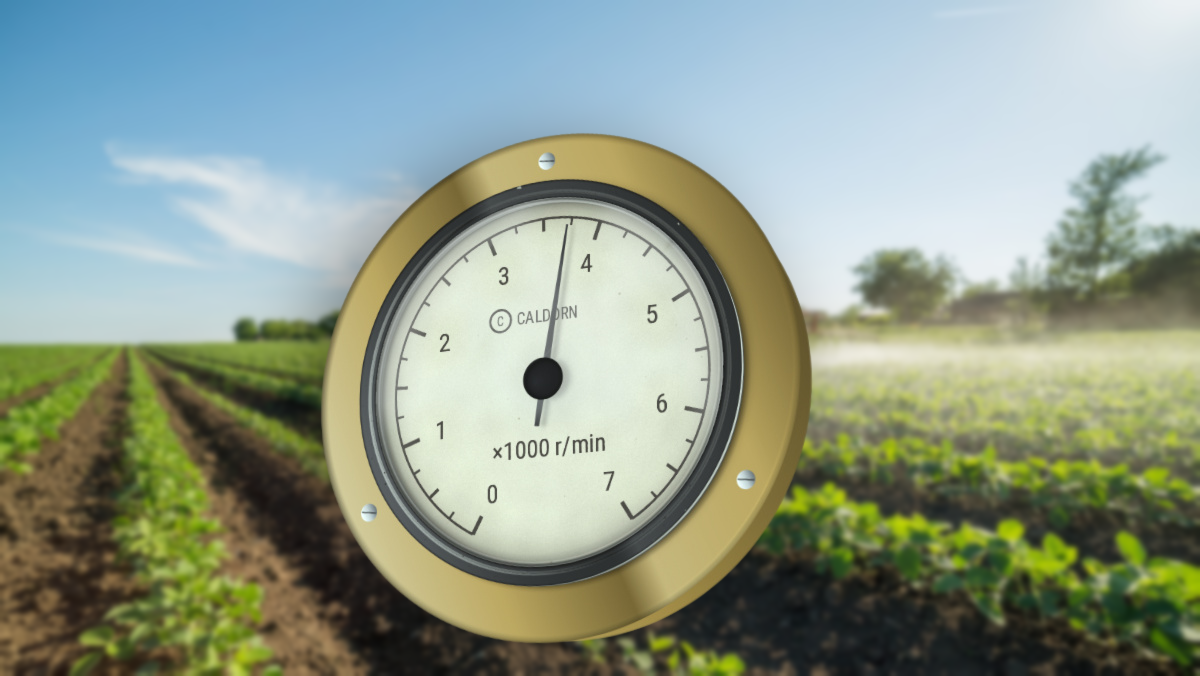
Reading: {"value": 3750, "unit": "rpm"}
